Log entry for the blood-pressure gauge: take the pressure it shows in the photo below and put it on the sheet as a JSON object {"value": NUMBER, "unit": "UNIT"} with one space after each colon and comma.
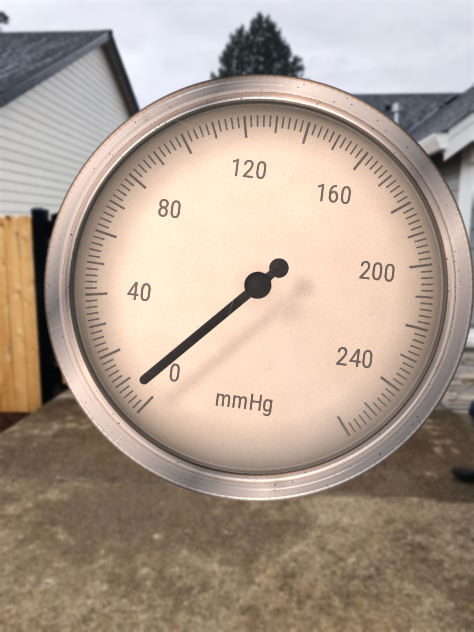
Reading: {"value": 6, "unit": "mmHg"}
